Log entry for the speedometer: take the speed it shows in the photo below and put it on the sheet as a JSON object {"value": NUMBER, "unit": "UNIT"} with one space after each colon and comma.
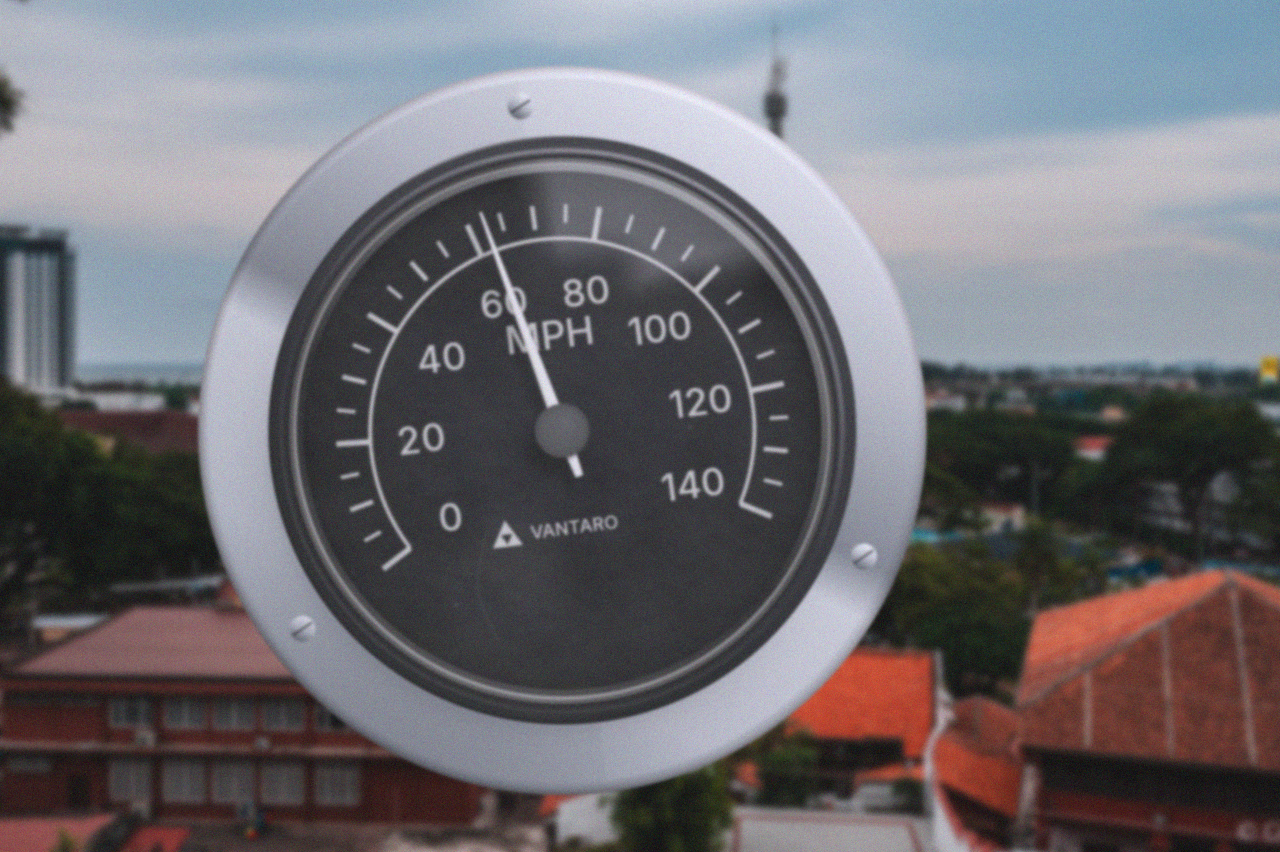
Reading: {"value": 62.5, "unit": "mph"}
